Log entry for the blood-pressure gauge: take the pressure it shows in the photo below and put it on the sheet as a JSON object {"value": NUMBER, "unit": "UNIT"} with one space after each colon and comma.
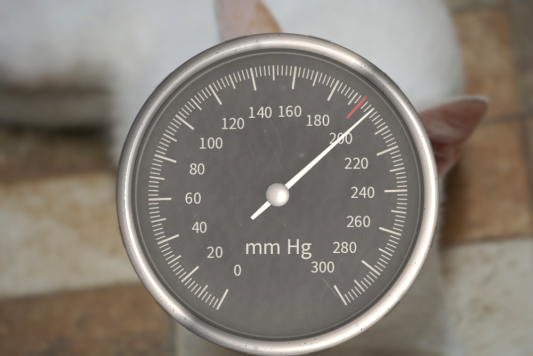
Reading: {"value": 200, "unit": "mmHg"}
